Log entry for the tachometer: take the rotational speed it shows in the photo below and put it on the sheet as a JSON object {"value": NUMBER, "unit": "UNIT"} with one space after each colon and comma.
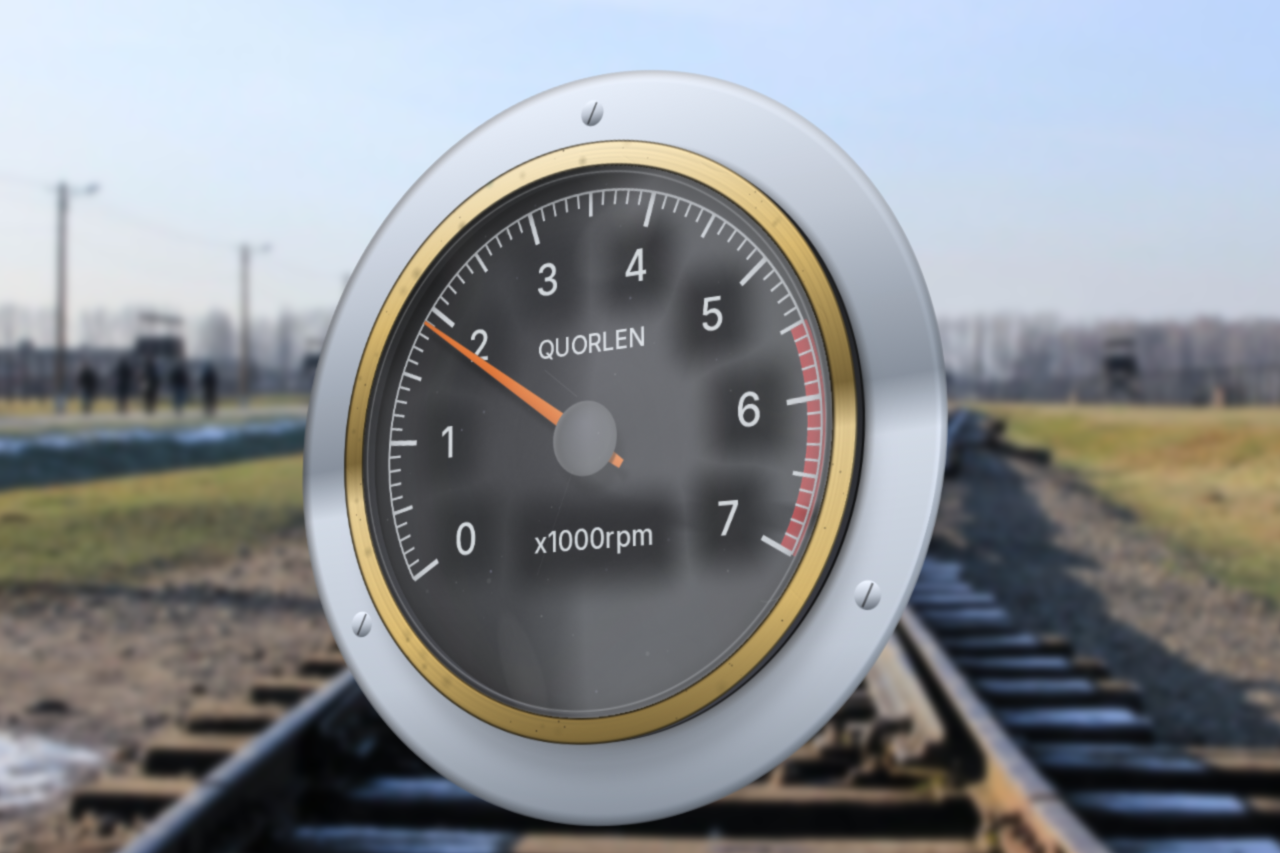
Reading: {"value": 1900, "unit": "rpm"}
